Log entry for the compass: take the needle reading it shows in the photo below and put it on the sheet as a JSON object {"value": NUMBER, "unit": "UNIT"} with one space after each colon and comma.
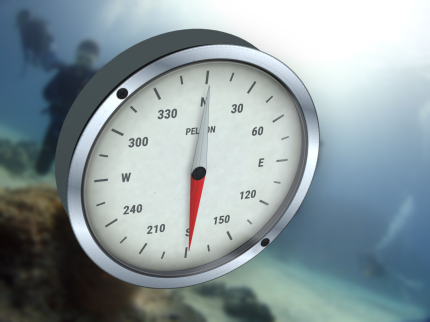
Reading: {"value": 180, "unit": "°"}
